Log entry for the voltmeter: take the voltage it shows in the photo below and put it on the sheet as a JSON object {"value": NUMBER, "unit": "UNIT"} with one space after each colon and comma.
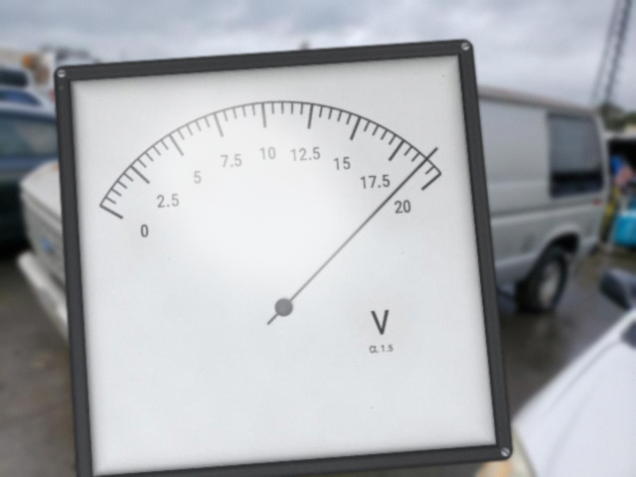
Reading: {"value": 19, "unit": "V"}
